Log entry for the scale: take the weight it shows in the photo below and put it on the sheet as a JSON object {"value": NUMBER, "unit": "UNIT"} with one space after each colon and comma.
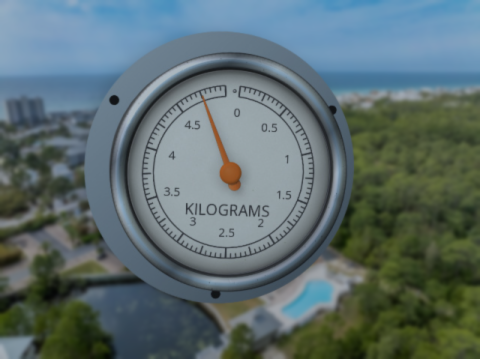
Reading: {"value": 4.75, "unit": "kg"}
